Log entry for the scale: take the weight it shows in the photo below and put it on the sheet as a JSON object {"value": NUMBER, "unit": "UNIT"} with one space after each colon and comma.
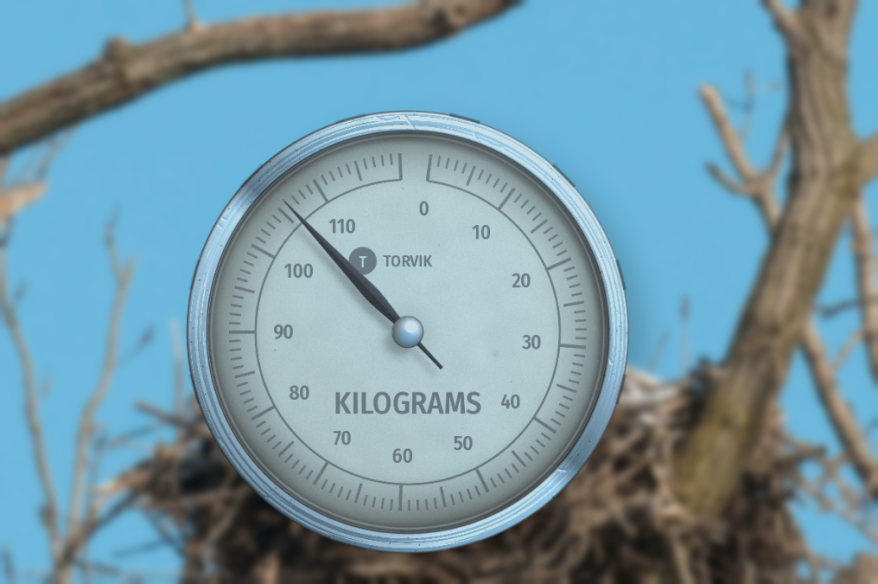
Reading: {"value": 106, "unit": "kg"}
